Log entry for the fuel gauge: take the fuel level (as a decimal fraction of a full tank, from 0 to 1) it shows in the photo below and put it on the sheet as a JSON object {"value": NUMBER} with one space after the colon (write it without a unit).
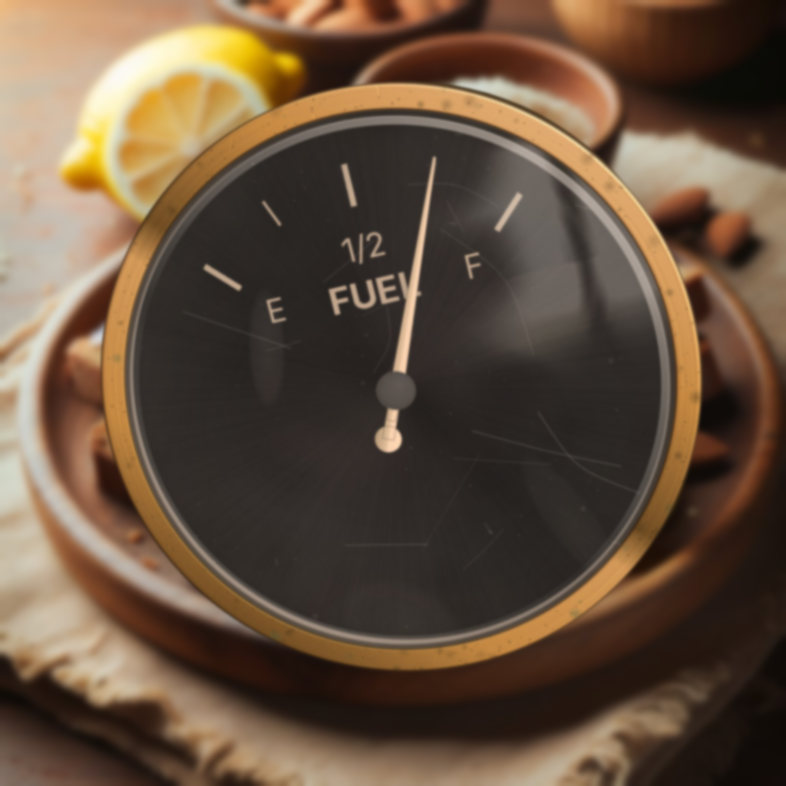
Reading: {"value": 0.75}
